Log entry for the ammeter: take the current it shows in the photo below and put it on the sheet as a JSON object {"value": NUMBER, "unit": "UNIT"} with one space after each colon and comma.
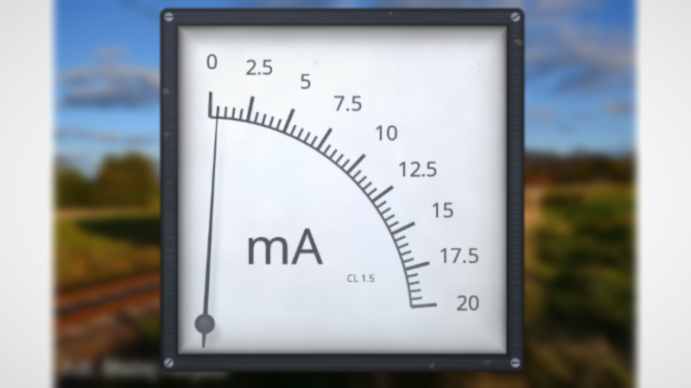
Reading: {"value": 0.5, "unit": "mA"}
